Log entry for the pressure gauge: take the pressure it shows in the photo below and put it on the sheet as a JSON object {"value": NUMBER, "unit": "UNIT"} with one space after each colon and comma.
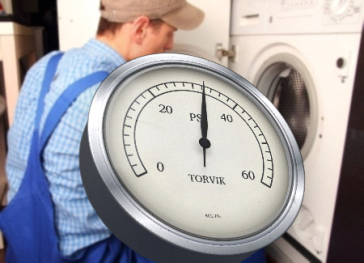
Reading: {"value": 32, "unit": "psi"}
